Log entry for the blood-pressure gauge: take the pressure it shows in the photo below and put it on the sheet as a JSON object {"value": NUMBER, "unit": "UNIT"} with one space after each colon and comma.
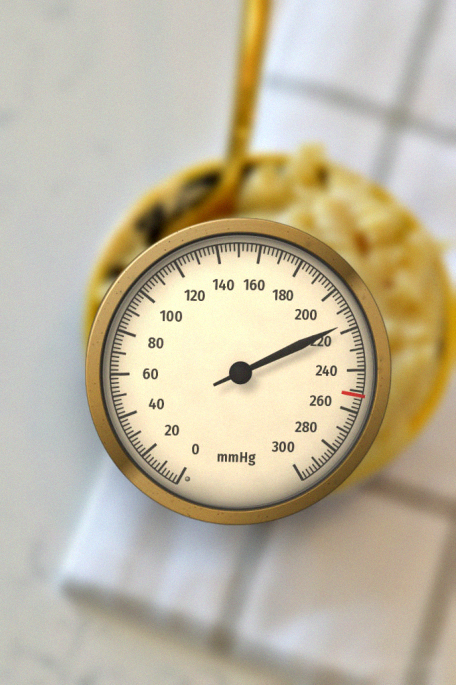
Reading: {"value": 216, "unit": "mmHg"}
